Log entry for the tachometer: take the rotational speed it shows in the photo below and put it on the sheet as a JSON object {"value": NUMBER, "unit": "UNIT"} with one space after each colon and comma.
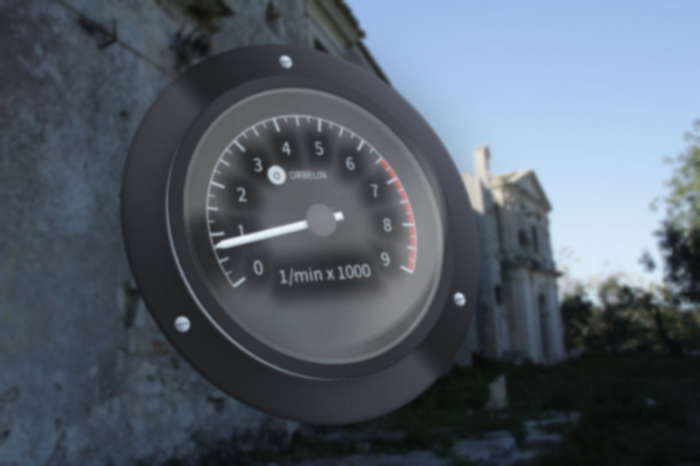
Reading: {"value": 750, "unit": "rpm"}
